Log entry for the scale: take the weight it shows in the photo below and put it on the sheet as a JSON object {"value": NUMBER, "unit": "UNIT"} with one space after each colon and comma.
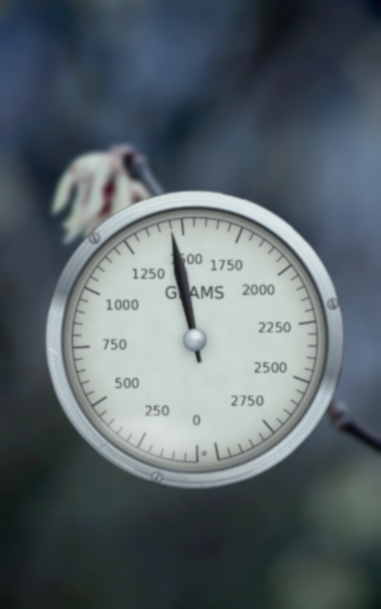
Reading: {"value": 1450, "unit": "g"}
